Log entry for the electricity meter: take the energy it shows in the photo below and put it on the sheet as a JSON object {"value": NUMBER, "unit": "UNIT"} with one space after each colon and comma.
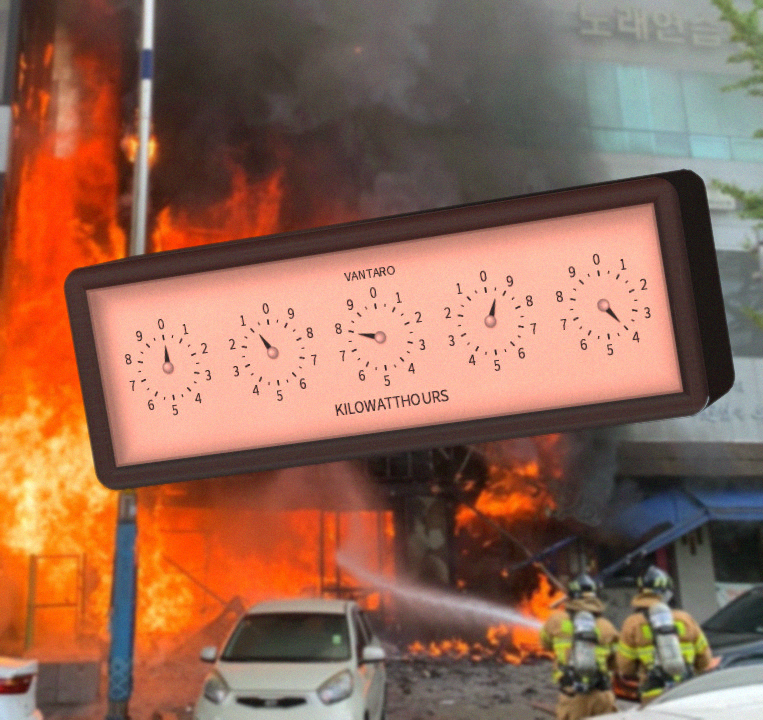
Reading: {"value": 794, "unit": "kWh"}
